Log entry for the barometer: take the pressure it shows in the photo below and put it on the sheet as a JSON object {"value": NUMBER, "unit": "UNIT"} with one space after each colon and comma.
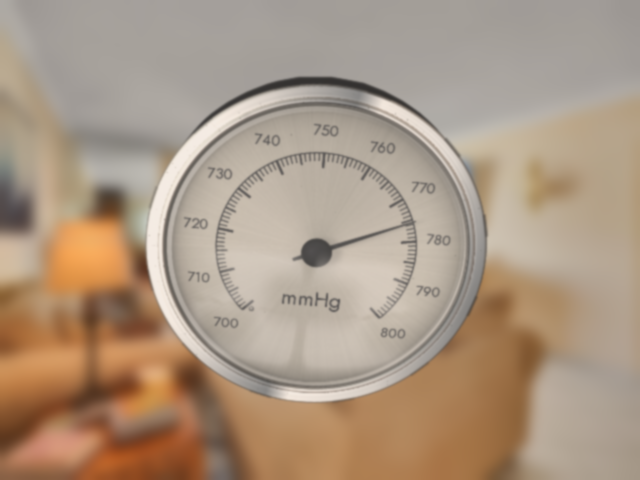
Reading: {"value": 775, "unit": "mmHg"}
